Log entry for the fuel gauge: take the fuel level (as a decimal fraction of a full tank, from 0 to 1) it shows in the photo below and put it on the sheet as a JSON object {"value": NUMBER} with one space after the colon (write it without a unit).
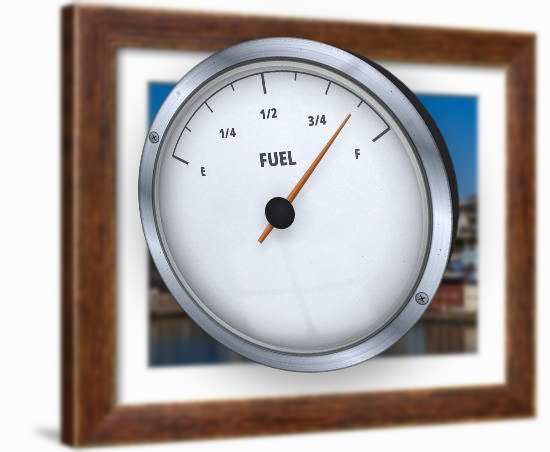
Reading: {"value": 0.875}
